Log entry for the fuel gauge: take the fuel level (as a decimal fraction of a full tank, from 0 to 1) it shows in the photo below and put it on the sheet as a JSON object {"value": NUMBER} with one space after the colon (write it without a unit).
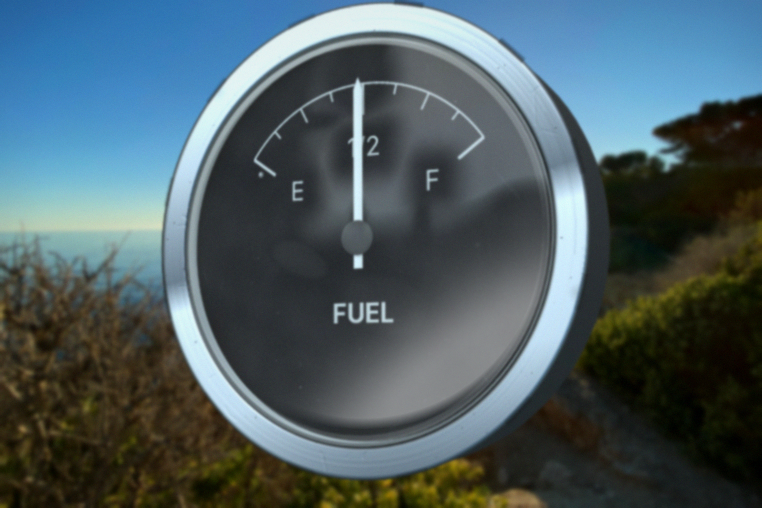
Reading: {"value": 0.5}
